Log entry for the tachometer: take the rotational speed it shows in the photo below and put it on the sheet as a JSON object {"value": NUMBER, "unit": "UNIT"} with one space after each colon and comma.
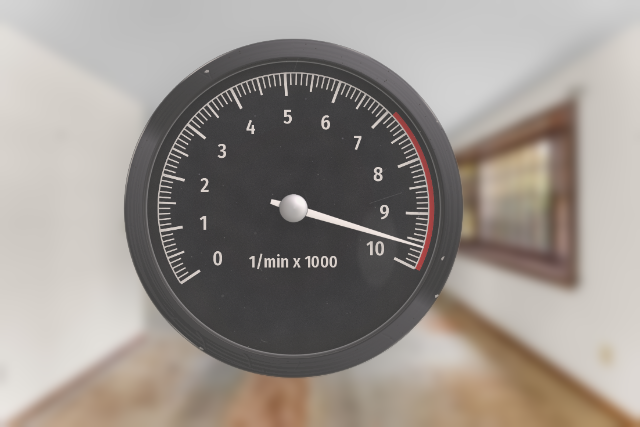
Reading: {"value": 9600, "unit": "rpm"}
